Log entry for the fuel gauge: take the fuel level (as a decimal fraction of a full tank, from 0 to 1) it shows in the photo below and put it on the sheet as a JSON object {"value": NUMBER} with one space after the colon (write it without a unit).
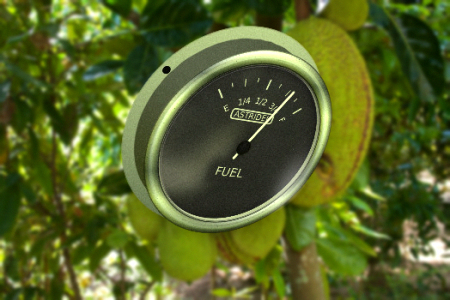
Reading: {"value": 0.75}
